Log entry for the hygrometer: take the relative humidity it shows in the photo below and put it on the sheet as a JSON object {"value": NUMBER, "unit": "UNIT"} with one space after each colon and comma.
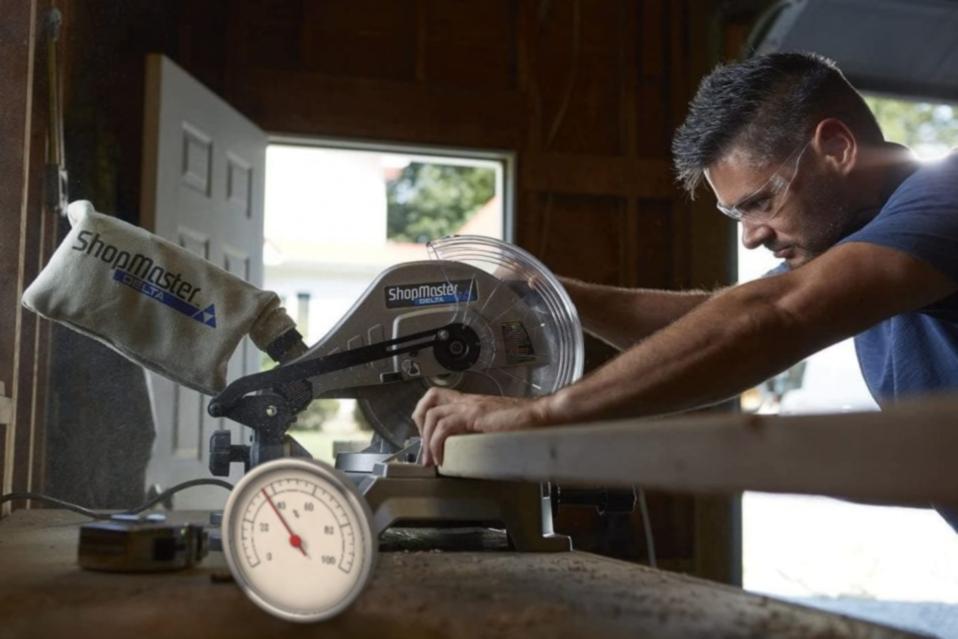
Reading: {"value": 36, "unit": "%"}
